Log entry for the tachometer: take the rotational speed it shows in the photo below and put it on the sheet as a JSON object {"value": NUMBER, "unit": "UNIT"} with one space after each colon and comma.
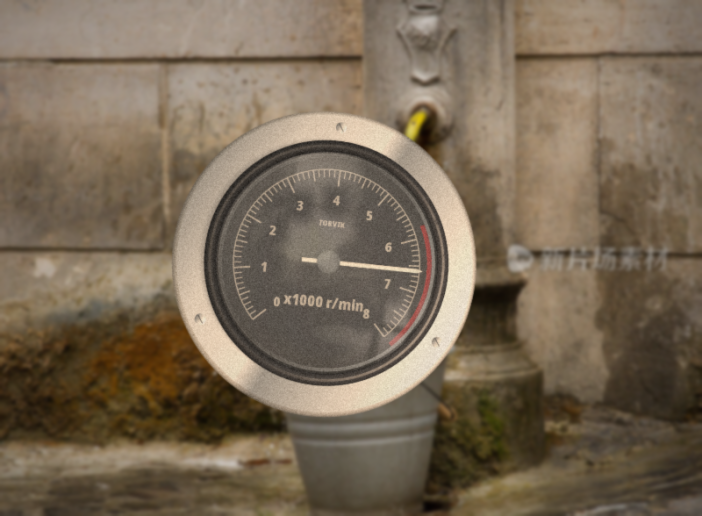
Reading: {"value": 6600, "unit": "rpm"}
